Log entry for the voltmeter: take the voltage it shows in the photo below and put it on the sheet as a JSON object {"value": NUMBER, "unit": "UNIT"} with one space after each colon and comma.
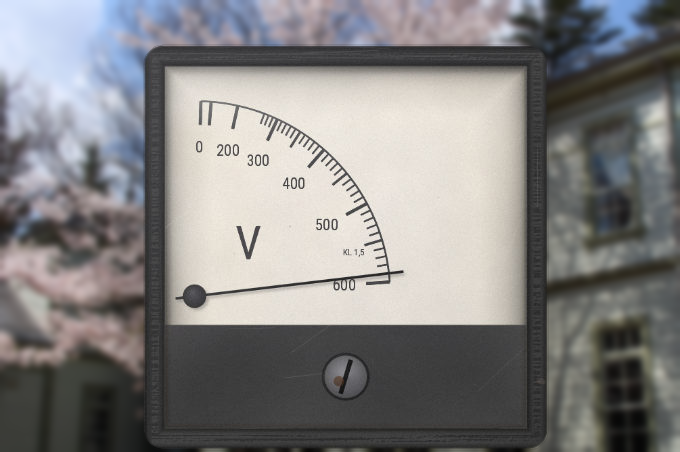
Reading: {"value": 590, "unit": "V"}
